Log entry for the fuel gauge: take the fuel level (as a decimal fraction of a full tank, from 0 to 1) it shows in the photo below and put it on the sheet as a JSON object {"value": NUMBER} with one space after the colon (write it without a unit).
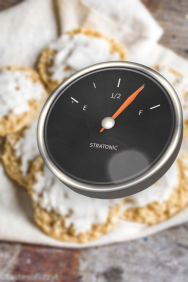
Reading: {"value": 0.75}
